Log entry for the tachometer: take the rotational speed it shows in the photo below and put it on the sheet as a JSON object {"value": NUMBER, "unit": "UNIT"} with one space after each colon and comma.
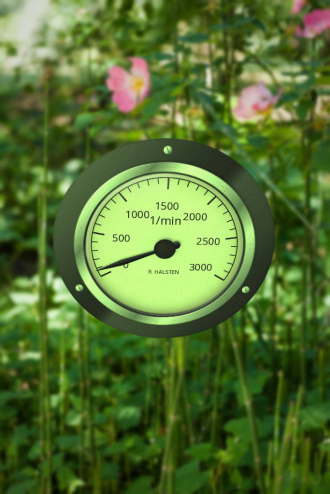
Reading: {"value": 100, "unit": "rpm"}
